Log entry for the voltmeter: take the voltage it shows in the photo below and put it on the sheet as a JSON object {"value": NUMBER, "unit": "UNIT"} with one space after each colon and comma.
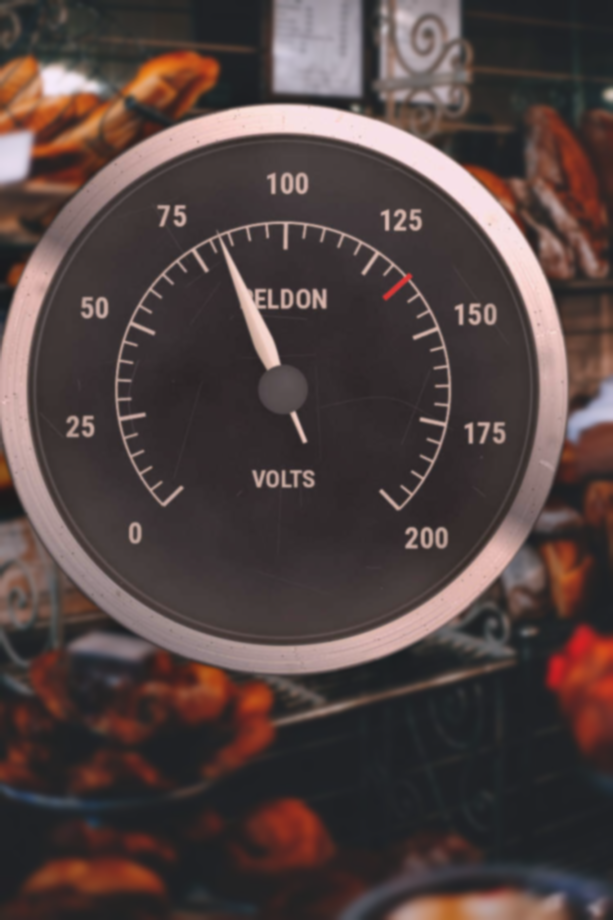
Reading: {"value": 82.5, "unit": "V"}
